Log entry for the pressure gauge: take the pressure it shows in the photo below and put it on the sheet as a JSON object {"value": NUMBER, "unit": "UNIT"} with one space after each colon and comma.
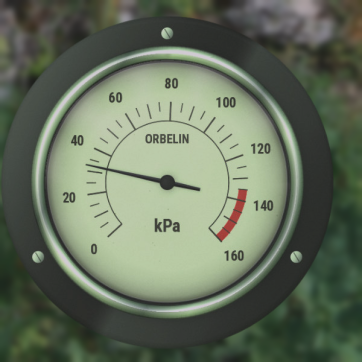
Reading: {"value": 32.5, "unit": "kPa"}
